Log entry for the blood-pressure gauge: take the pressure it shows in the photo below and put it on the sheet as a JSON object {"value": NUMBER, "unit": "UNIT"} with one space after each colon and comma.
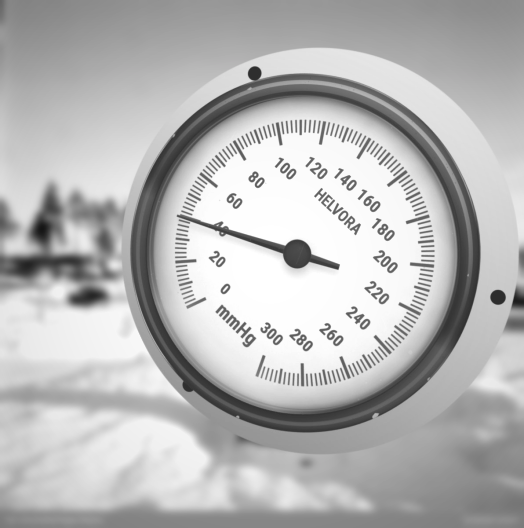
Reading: {"value": 40, "unit": "mmHg"}
